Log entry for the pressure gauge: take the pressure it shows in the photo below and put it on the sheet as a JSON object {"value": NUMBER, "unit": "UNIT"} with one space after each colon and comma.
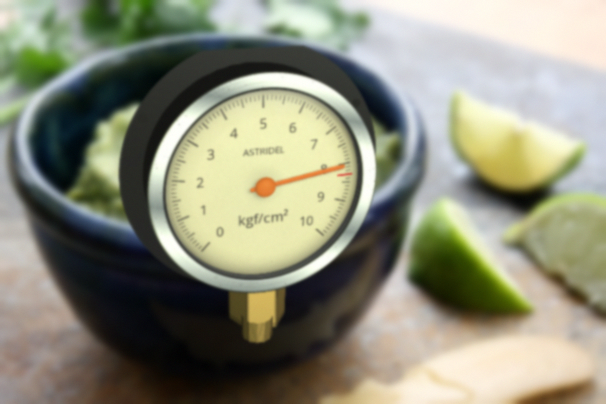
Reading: {"value": 8, "unit": "kg/cm²"}
